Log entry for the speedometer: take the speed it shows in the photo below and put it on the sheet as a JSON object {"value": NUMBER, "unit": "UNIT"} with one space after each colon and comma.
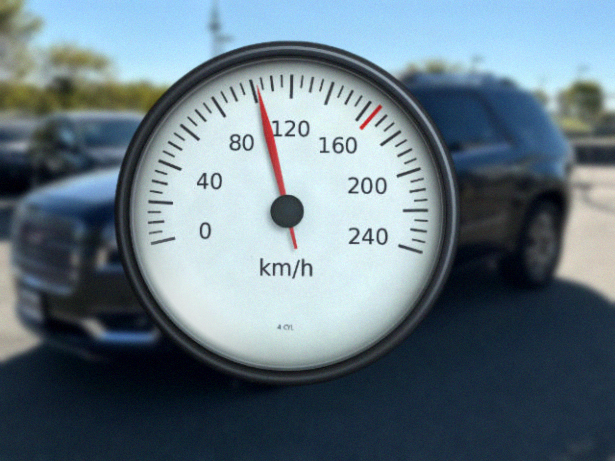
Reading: {"value": 102.5, "unit": "km/h"}
